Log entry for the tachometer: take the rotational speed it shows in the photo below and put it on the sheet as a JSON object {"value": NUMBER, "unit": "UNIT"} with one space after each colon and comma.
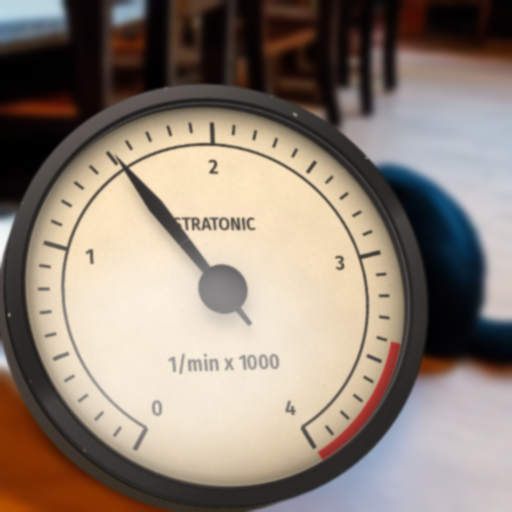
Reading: {"value": 1500, "unit": "rpm"}
